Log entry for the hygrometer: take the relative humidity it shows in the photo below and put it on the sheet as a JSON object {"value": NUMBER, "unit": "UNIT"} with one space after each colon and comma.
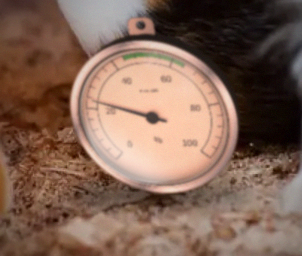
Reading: {"value": 24, "unit": "%"}
